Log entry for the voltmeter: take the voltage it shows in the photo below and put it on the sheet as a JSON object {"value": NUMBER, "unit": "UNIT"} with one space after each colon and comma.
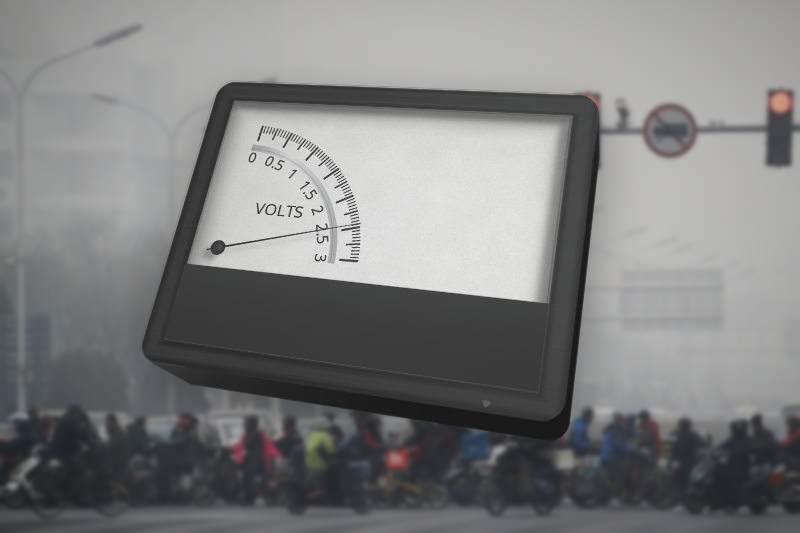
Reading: {"value": 2.5, "unit": "V"}
